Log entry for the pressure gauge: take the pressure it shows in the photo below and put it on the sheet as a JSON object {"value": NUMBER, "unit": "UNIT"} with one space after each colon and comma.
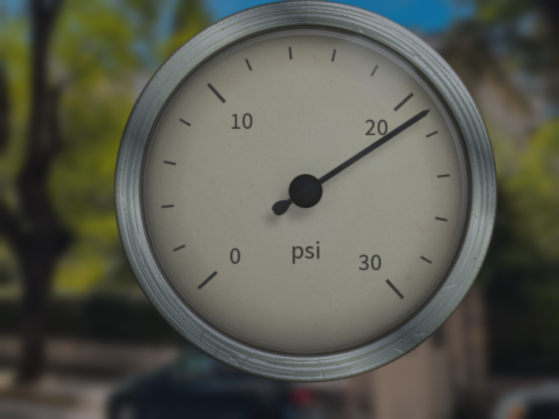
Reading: {"value": 21, "unit": "psi"}
